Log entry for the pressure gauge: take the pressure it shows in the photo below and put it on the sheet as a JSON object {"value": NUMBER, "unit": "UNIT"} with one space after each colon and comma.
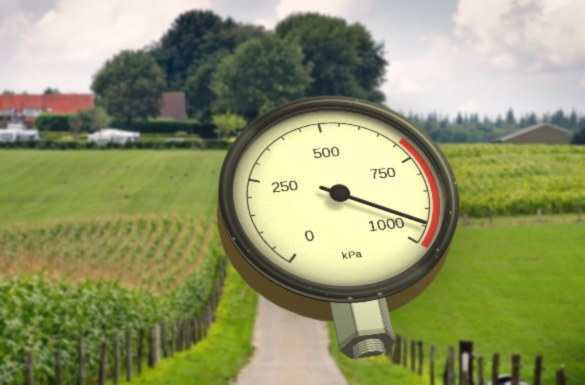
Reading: {"value": 950, "unit": "kPa"}
